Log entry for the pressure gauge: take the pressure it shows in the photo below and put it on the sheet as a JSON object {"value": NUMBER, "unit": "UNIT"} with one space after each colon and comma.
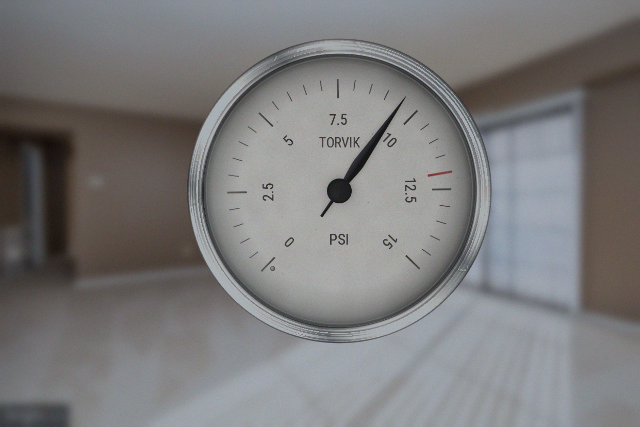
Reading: {"value": 9.5, "unit": "psi"}
